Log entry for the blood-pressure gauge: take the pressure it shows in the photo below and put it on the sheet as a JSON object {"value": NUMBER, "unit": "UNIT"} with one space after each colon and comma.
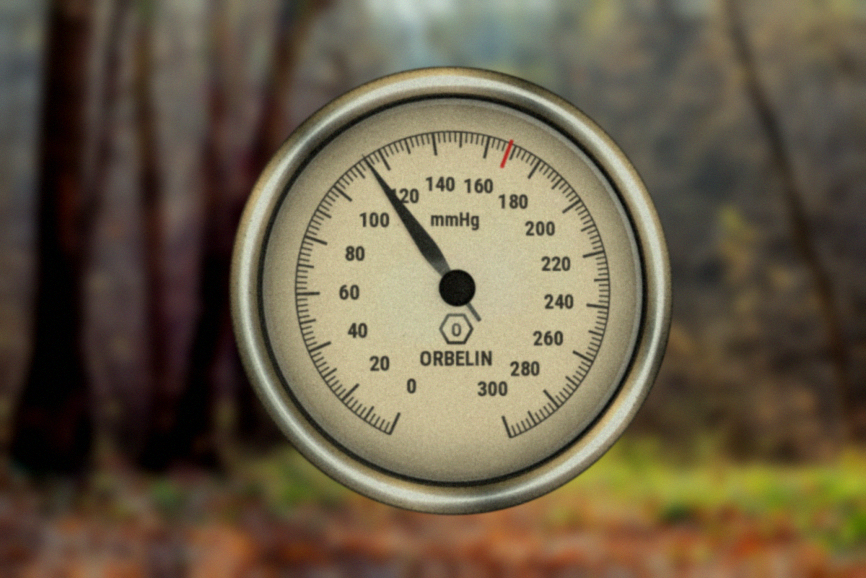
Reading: {"value": 114, "unit": "mmHg"}
